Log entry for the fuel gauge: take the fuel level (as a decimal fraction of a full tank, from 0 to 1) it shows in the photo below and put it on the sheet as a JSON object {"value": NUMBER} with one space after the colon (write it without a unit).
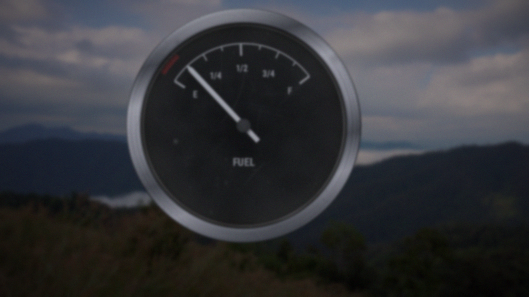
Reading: {"value": 0.125}
